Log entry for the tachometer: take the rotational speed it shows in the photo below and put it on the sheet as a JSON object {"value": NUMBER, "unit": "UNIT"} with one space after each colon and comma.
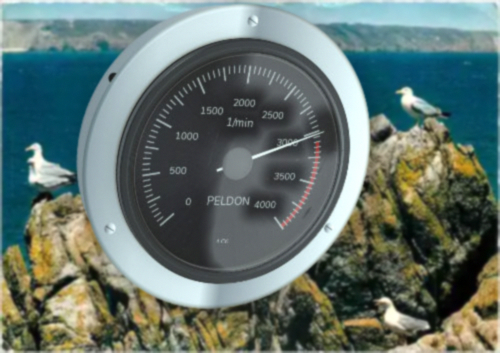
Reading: {"value": 3000, "unit": "rpm"}
